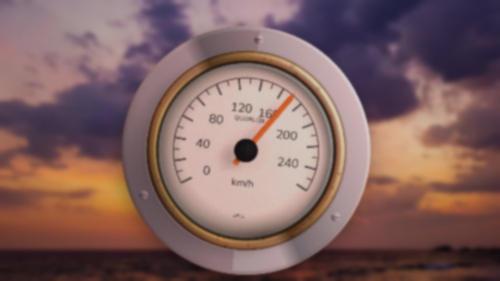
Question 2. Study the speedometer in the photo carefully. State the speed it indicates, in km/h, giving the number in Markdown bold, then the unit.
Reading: **170** km/h
